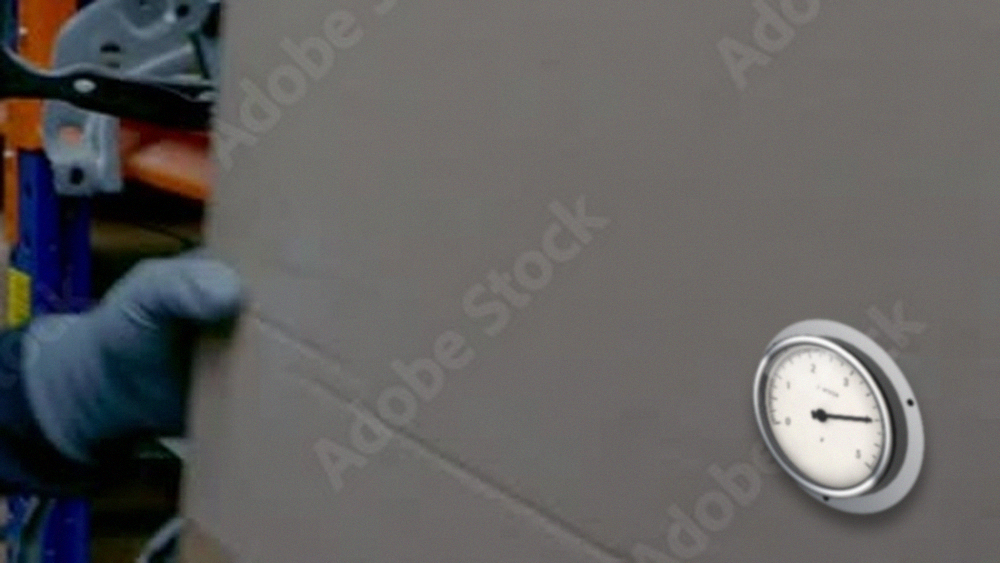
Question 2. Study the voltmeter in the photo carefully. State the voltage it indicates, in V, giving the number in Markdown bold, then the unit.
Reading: **4** V
